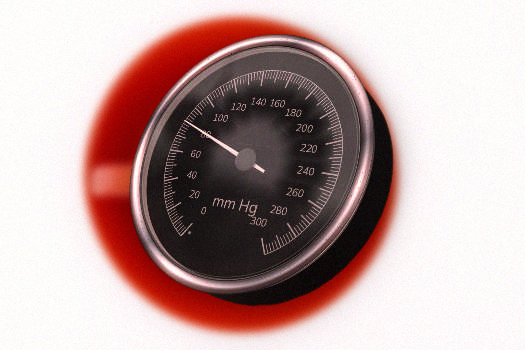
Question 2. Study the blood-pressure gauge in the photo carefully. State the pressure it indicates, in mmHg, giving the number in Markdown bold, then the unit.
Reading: **80** mmHg
